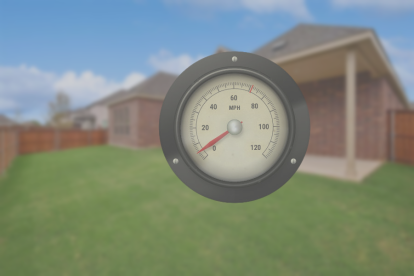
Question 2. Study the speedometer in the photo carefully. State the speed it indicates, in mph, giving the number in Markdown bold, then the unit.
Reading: **5** mph
